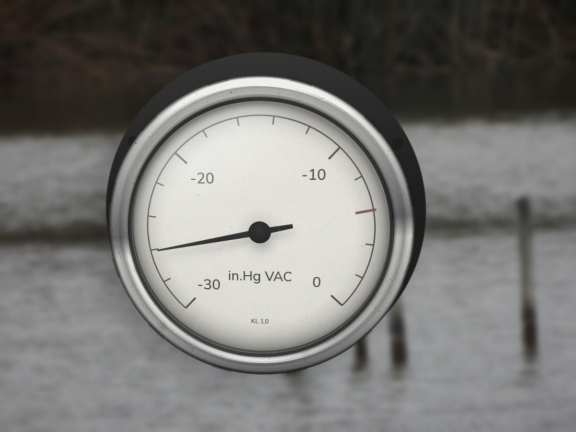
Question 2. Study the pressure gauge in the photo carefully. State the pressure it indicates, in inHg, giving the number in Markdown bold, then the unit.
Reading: **-26** inHg
